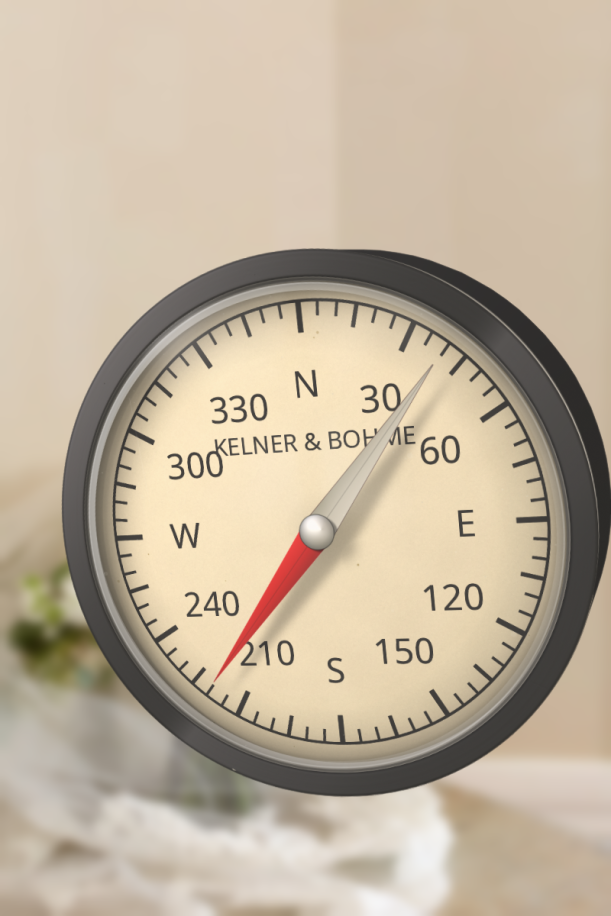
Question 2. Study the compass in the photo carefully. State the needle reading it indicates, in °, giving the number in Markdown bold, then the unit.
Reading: **220** °
